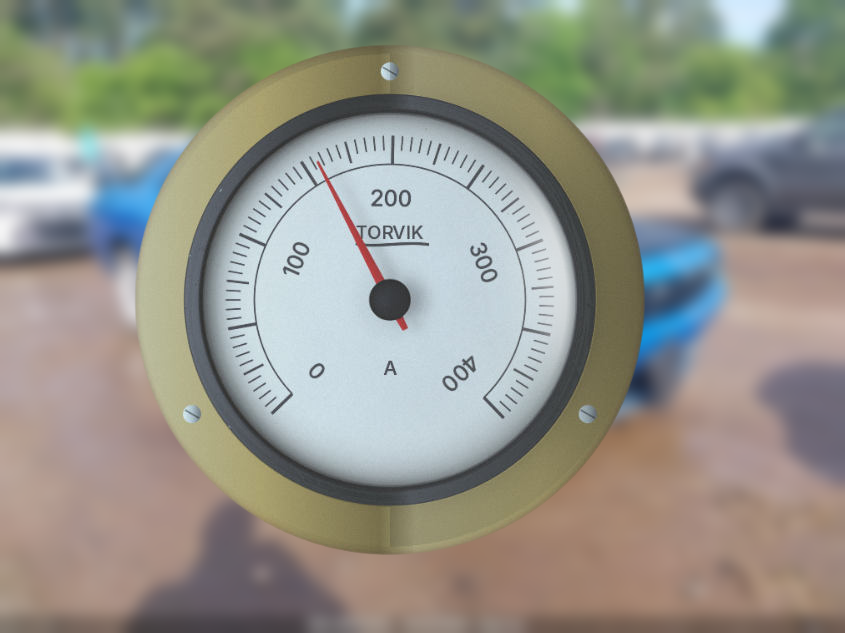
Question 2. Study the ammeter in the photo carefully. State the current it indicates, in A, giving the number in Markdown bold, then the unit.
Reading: **157.5** A
